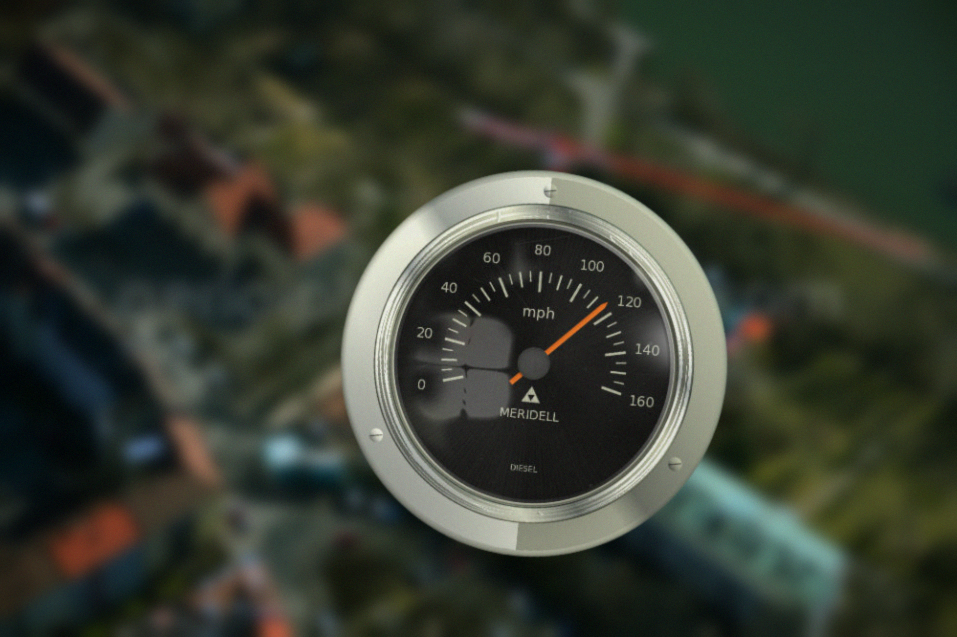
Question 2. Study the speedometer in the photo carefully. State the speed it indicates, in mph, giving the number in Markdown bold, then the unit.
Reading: **115** mph
